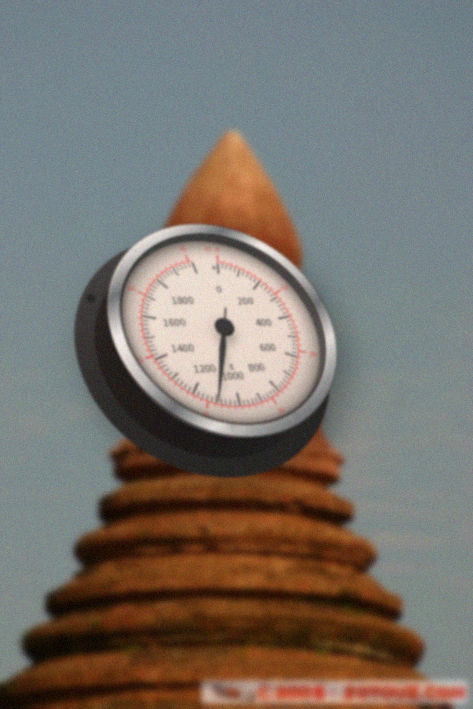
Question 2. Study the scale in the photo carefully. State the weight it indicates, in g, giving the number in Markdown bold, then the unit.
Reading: **1100** g
